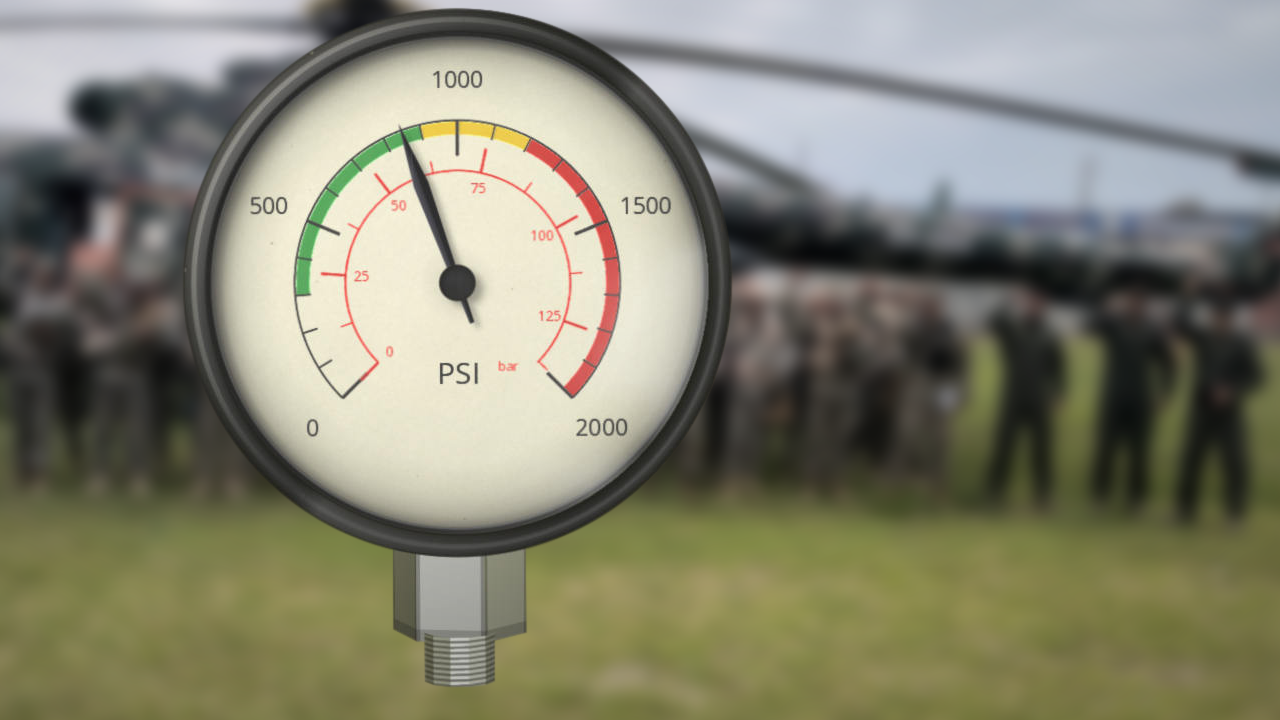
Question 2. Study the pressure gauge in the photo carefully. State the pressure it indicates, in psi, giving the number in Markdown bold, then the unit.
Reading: **850** psi
